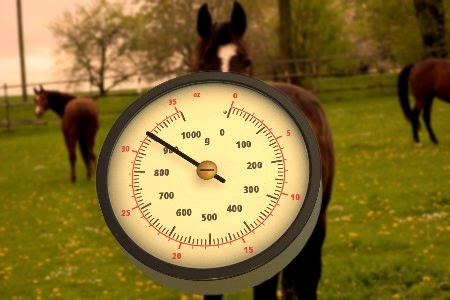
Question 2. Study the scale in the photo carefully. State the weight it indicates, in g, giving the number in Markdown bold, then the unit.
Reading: **900** g
